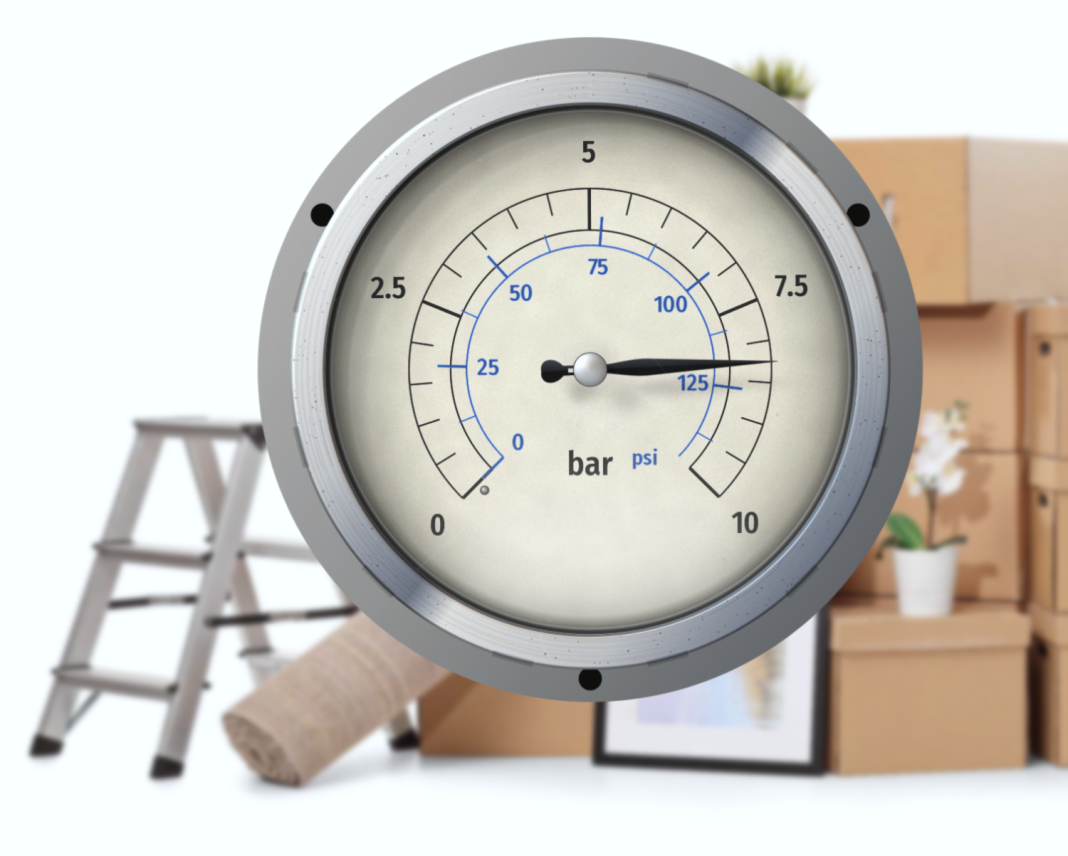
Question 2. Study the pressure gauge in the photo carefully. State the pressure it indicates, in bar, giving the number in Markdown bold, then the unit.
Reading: **8.25** bar
